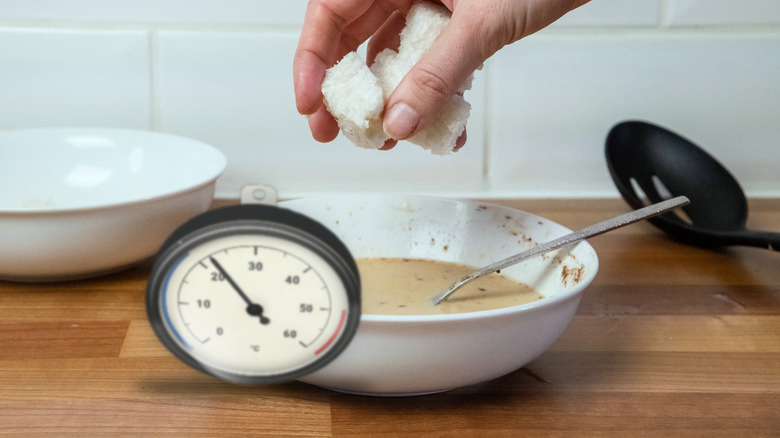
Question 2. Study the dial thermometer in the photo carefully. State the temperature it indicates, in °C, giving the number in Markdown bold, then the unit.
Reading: **22.5** °C
